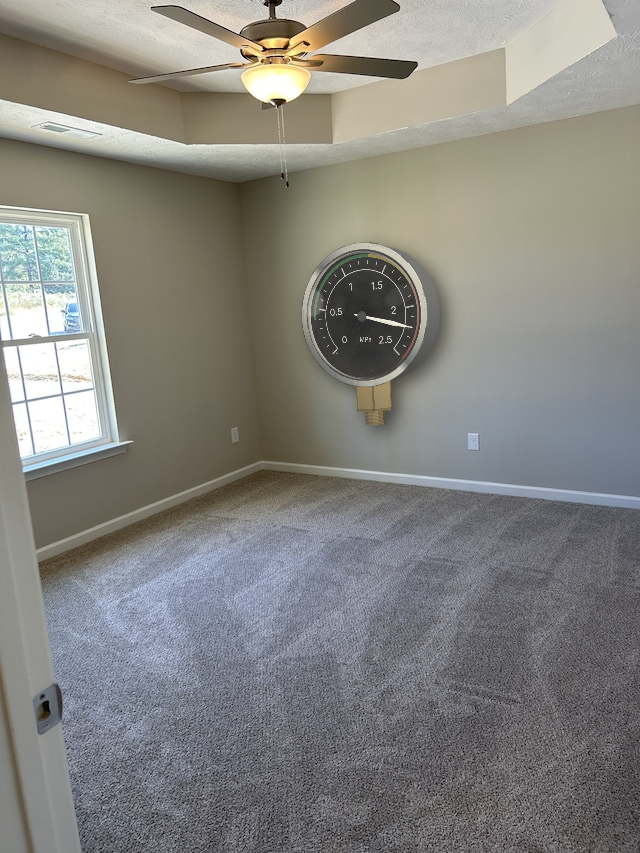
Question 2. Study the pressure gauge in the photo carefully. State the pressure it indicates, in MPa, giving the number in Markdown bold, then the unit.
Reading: **2.2** MPa
